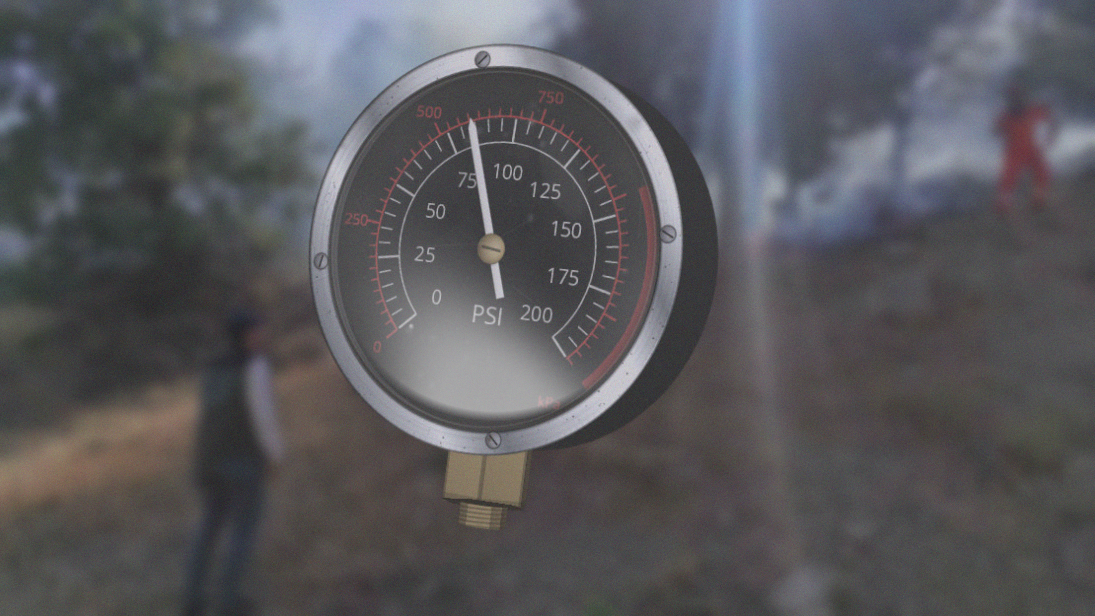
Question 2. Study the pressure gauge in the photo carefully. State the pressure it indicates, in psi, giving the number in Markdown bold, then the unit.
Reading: **85** psi
